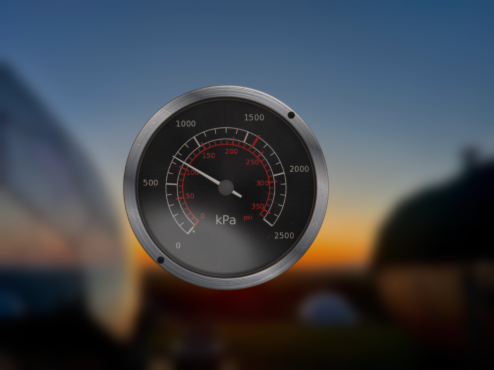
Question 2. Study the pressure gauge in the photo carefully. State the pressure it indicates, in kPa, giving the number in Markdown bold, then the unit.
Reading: **750** kPa
